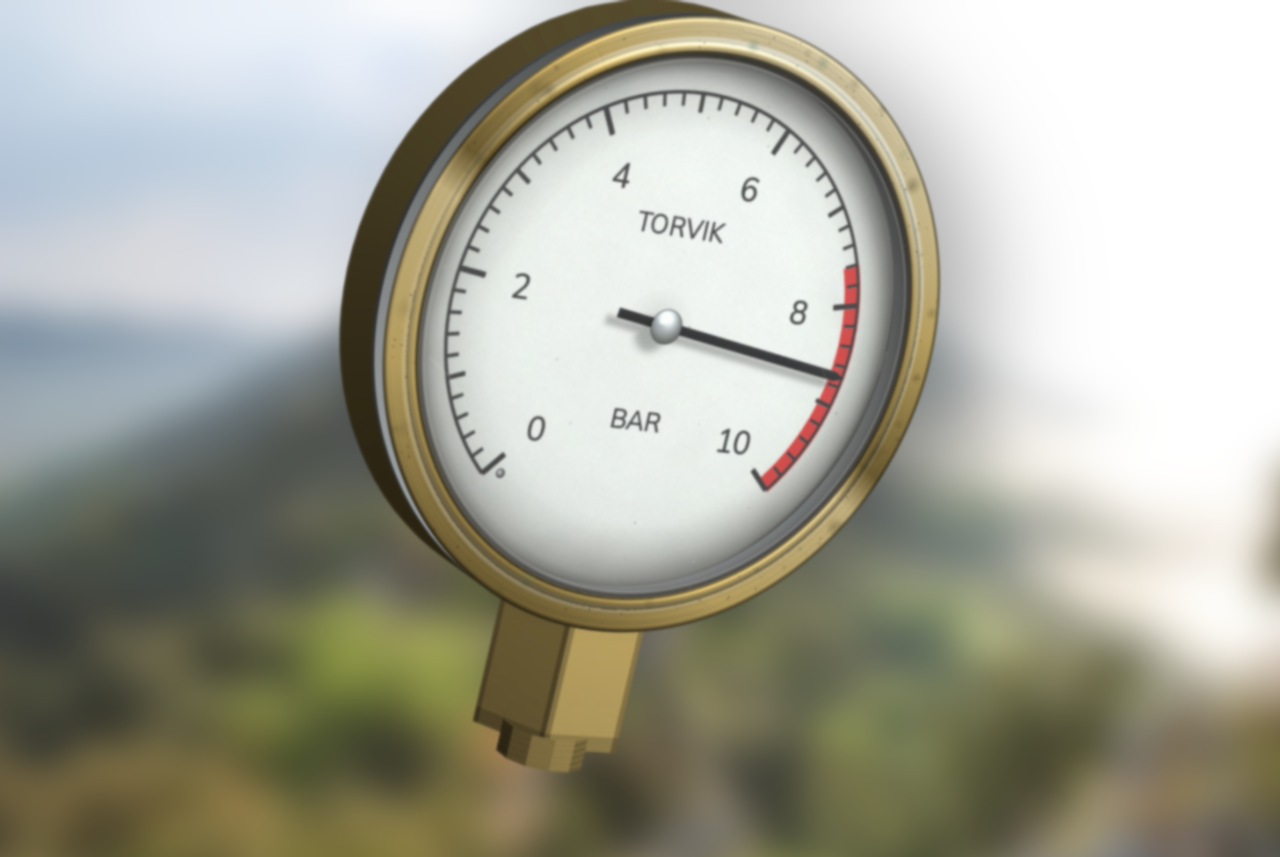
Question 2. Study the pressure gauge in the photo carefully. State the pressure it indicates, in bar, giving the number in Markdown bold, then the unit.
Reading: **8.7** bar
